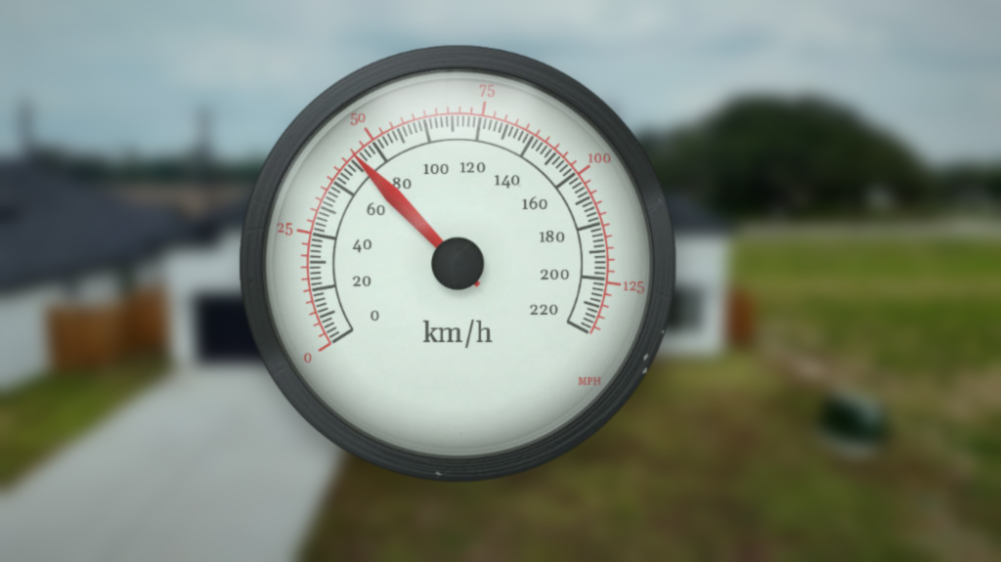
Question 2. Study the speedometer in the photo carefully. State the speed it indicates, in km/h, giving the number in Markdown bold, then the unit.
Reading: **72** km/h
